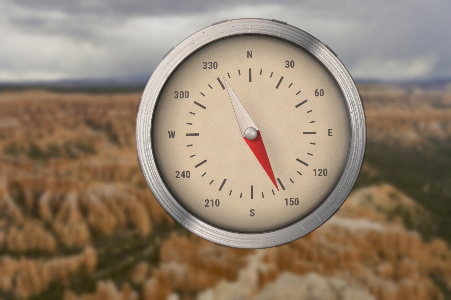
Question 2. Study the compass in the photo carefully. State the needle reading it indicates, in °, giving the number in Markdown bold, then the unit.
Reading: **155** °
